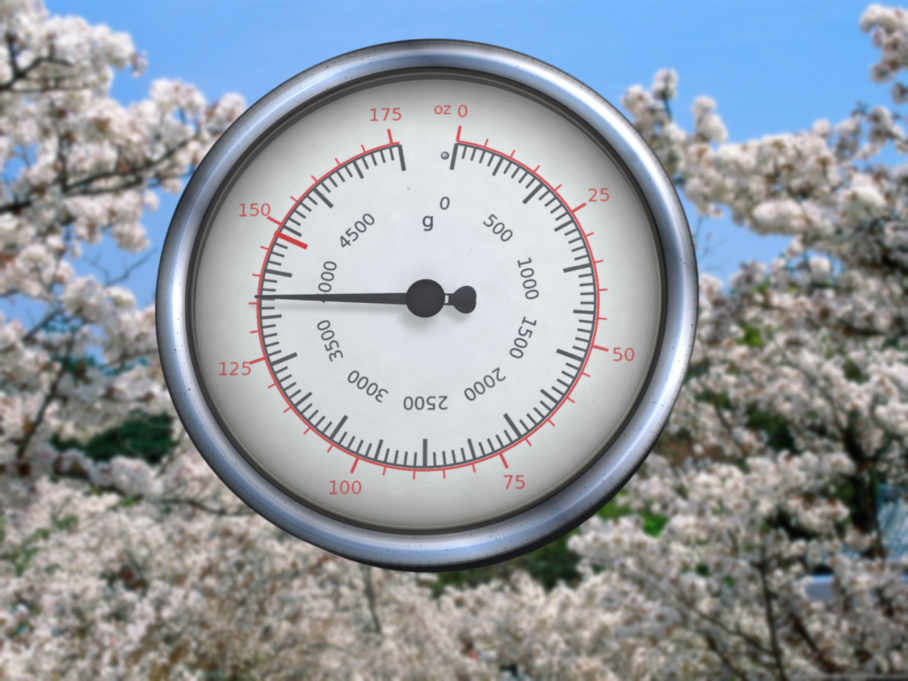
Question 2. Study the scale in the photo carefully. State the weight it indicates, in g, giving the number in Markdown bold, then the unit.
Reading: **3850** g
